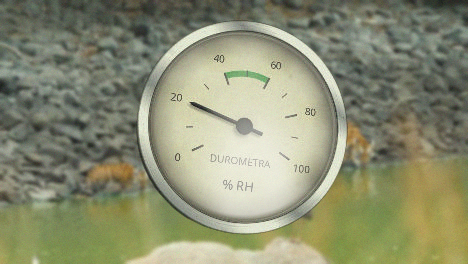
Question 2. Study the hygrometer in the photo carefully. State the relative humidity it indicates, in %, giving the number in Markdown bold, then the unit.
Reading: **20** %
